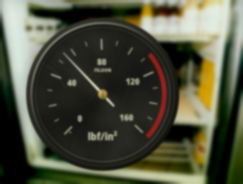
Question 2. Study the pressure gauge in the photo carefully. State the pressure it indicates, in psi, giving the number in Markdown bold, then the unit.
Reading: **55** psi
